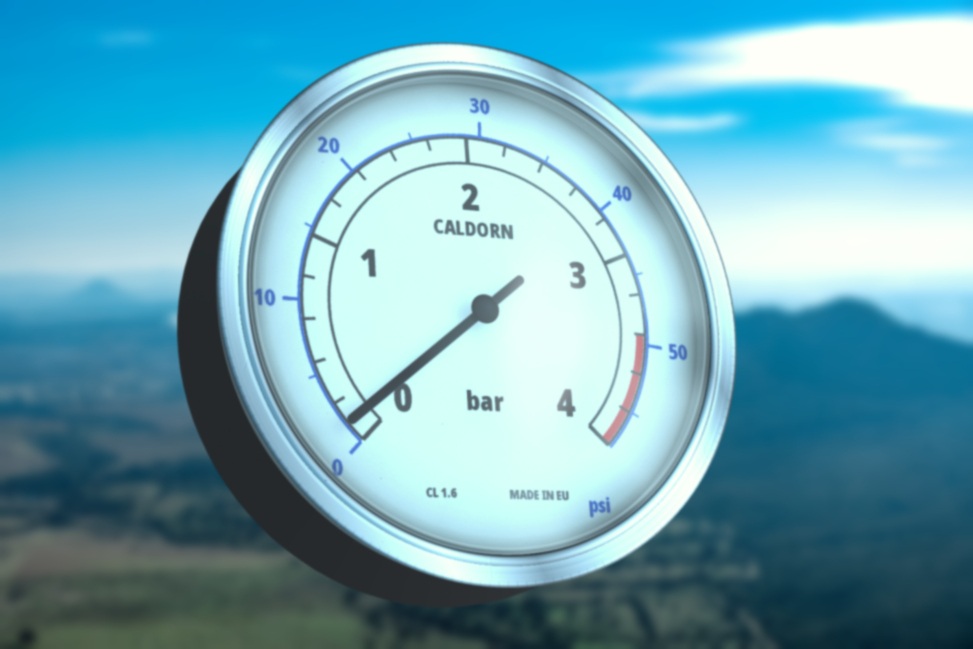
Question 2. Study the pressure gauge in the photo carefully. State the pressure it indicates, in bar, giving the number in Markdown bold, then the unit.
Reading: **0.1** bar
